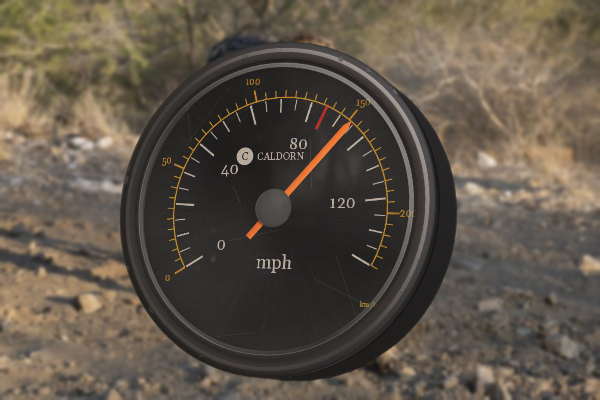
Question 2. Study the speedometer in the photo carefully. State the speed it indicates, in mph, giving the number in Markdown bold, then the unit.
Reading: **95** mph
